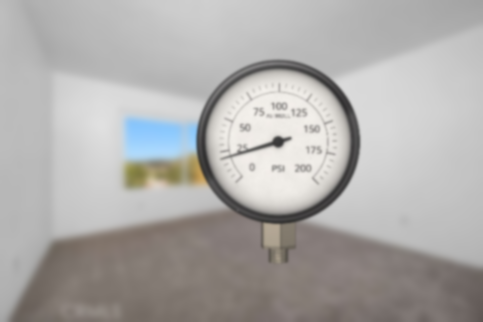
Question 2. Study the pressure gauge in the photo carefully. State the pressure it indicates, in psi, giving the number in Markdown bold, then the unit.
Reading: **20** psi
